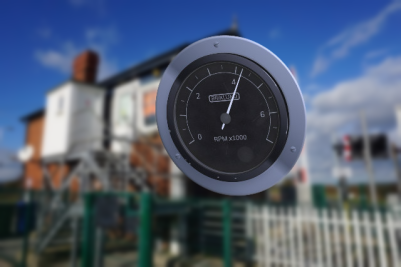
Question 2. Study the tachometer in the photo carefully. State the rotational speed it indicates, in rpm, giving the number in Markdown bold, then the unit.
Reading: **4250** rpm
